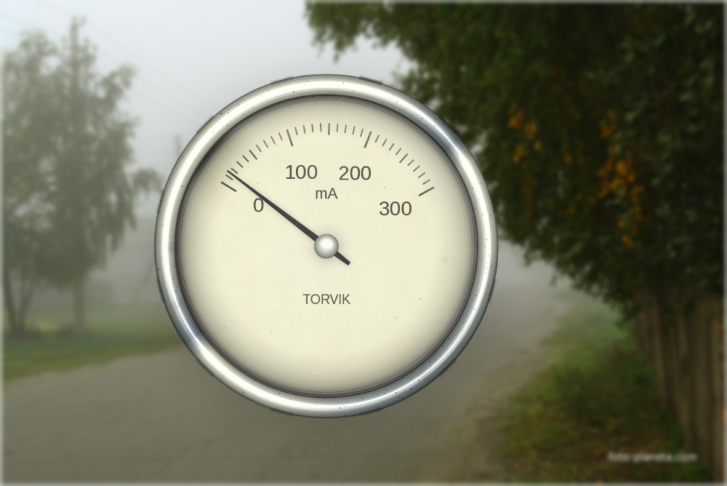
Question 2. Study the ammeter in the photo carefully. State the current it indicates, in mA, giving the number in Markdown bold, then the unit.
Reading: **15** mA
